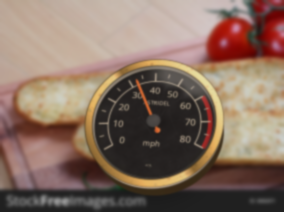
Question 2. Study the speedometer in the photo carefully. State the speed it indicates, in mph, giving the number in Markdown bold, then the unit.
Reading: **32.5** mph
